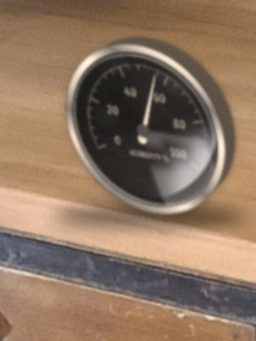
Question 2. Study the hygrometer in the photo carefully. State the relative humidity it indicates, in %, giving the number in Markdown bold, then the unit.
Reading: **56** %
